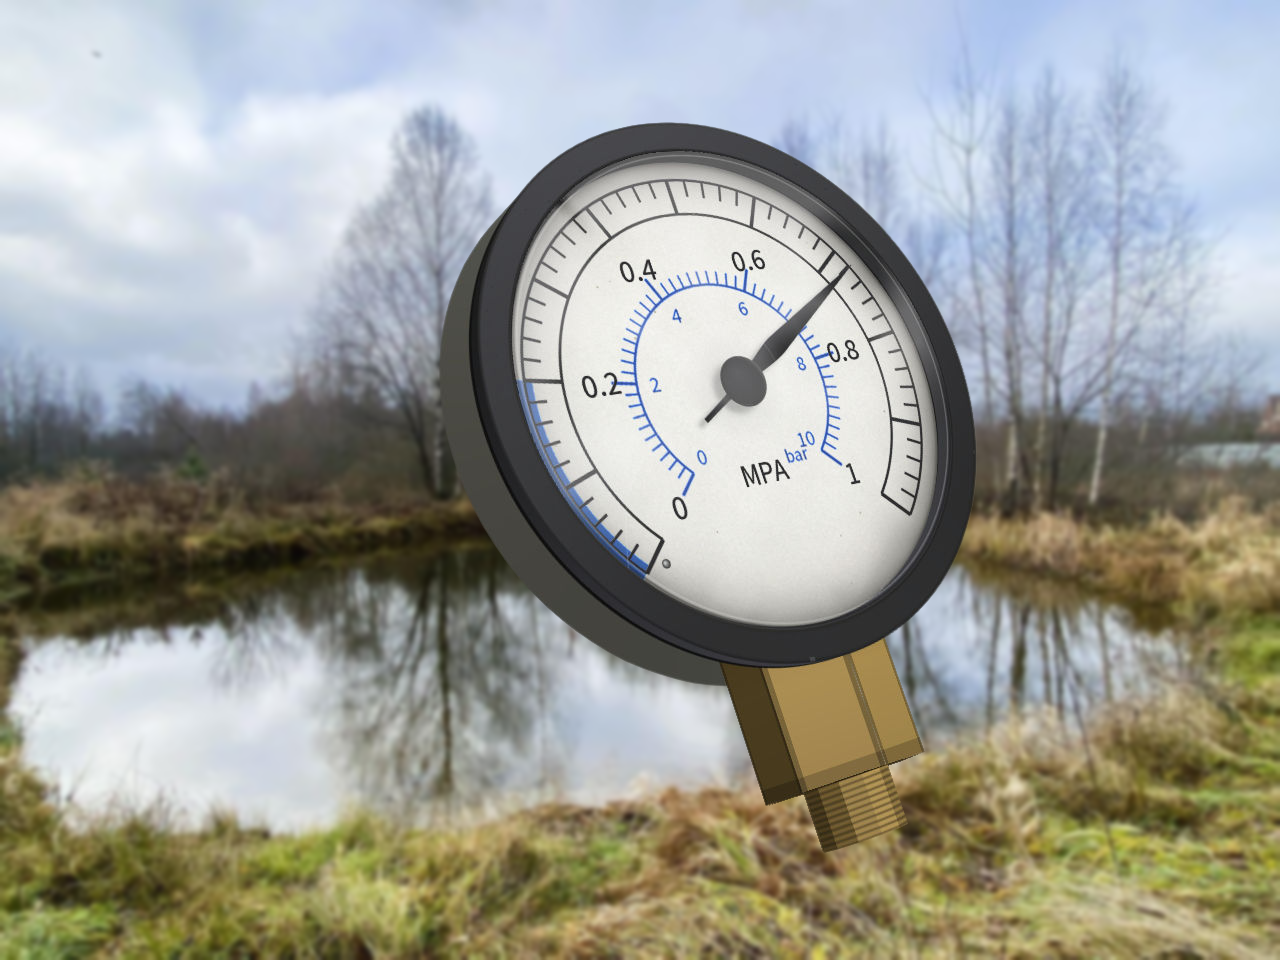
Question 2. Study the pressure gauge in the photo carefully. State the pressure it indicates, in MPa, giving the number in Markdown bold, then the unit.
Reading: **0.72** MPa
